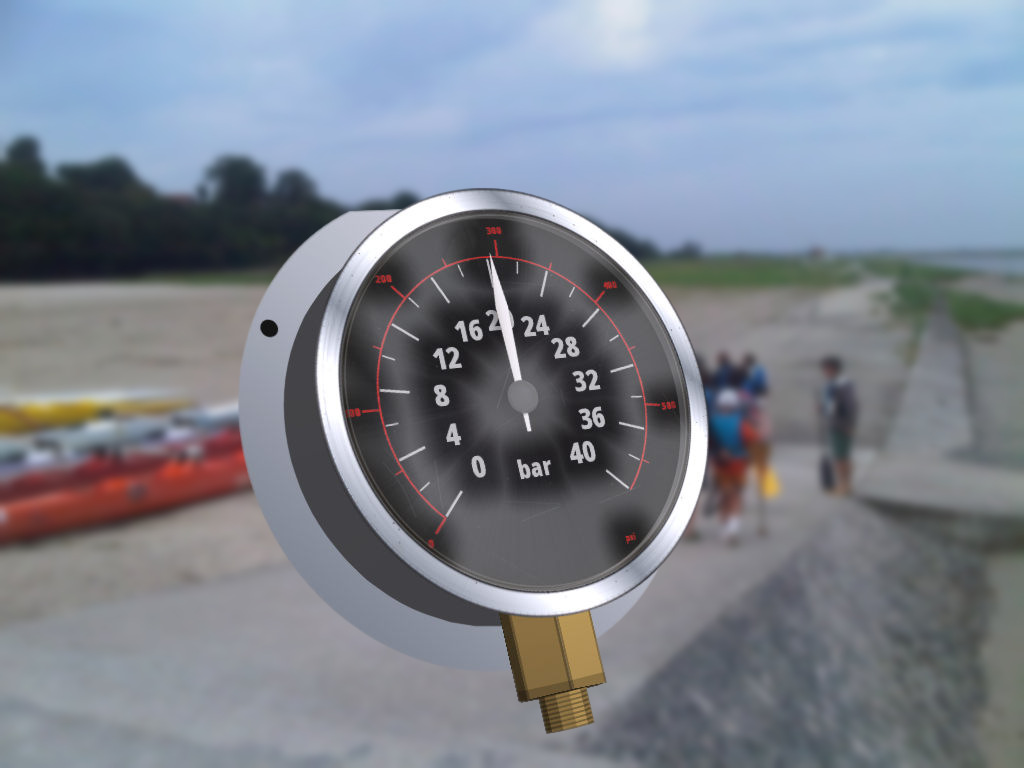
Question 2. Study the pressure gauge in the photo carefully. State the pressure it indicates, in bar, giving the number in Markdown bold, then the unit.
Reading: **20** bar
